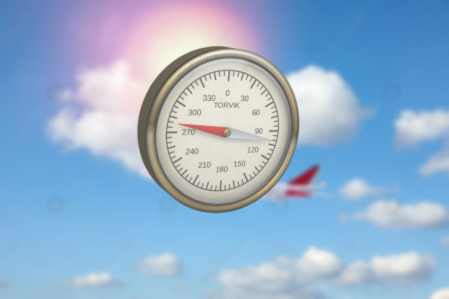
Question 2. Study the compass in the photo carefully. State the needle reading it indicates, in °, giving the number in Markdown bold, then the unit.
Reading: **280** °
